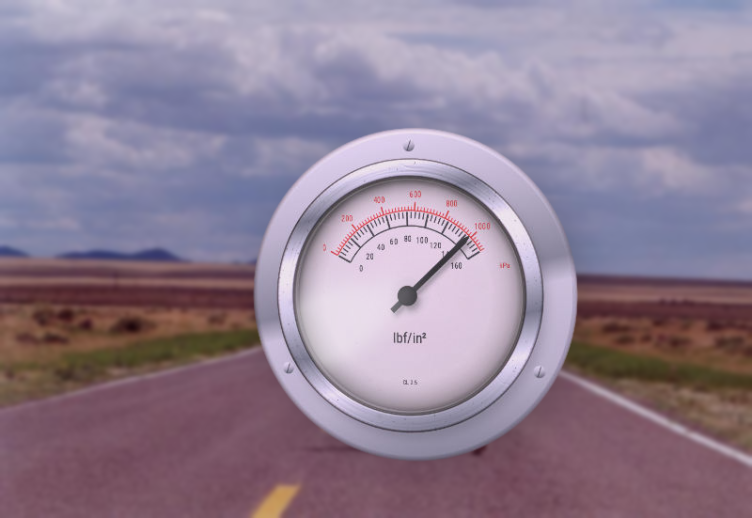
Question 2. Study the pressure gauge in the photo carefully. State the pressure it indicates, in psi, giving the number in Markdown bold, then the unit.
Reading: **144** psi
